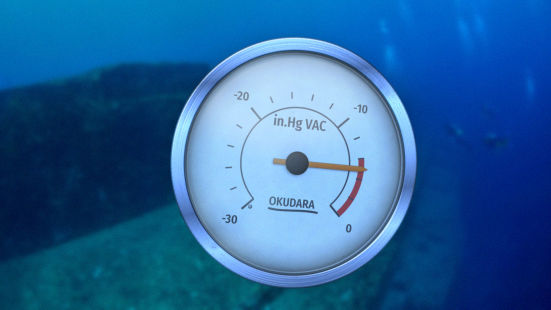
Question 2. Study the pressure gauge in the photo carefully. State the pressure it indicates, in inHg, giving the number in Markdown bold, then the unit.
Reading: **-5** inHg
